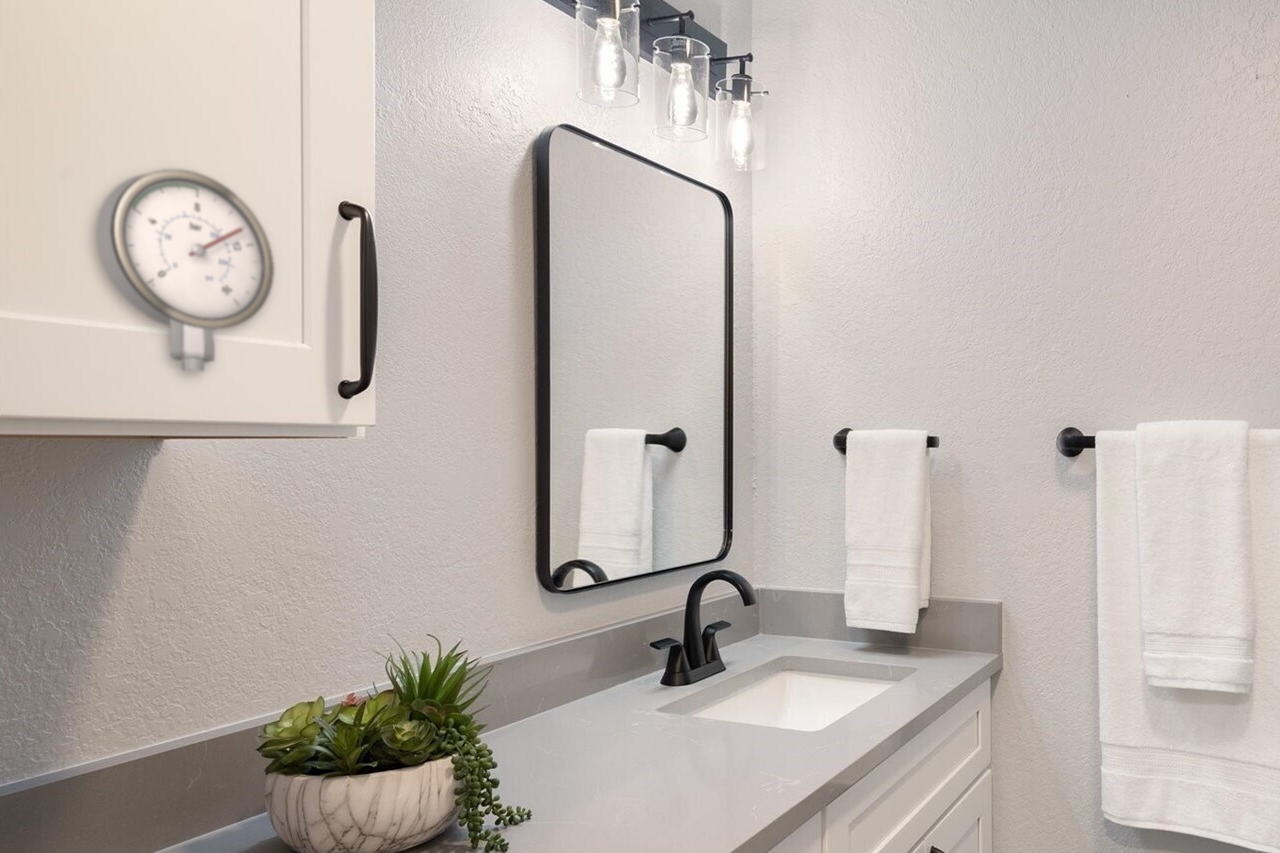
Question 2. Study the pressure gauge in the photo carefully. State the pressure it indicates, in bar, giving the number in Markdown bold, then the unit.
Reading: **11** bar
